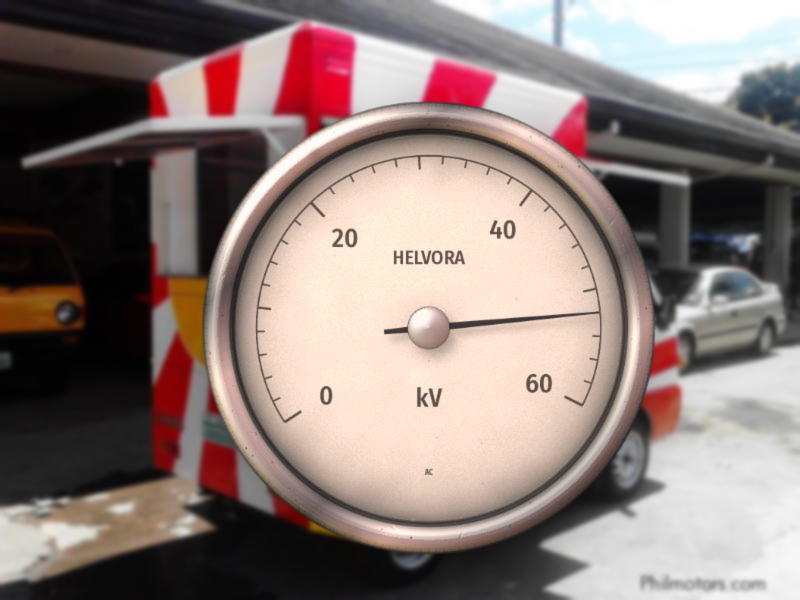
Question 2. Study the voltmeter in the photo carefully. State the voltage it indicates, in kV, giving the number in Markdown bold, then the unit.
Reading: **52** kV
